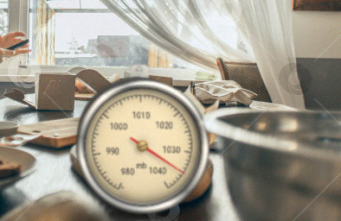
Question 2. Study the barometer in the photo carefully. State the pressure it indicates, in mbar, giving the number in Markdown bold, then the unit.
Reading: **1035** mbar
